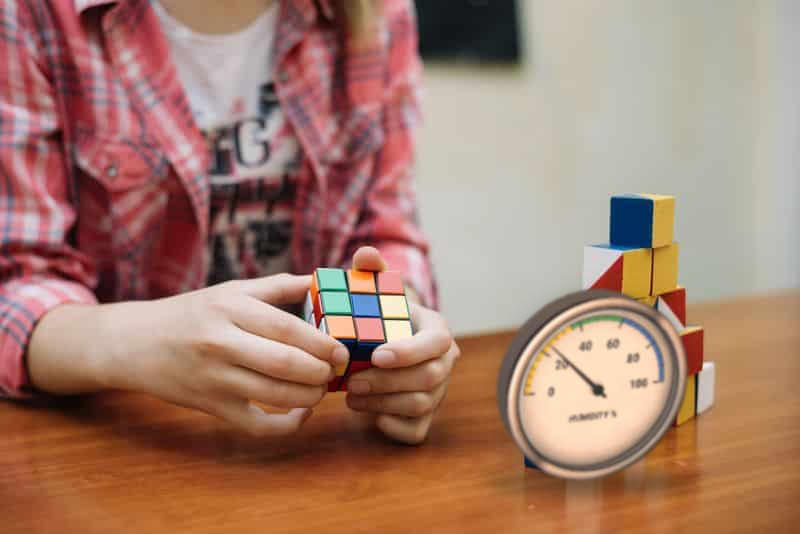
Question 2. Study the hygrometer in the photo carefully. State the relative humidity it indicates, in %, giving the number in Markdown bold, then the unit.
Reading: **24** %
